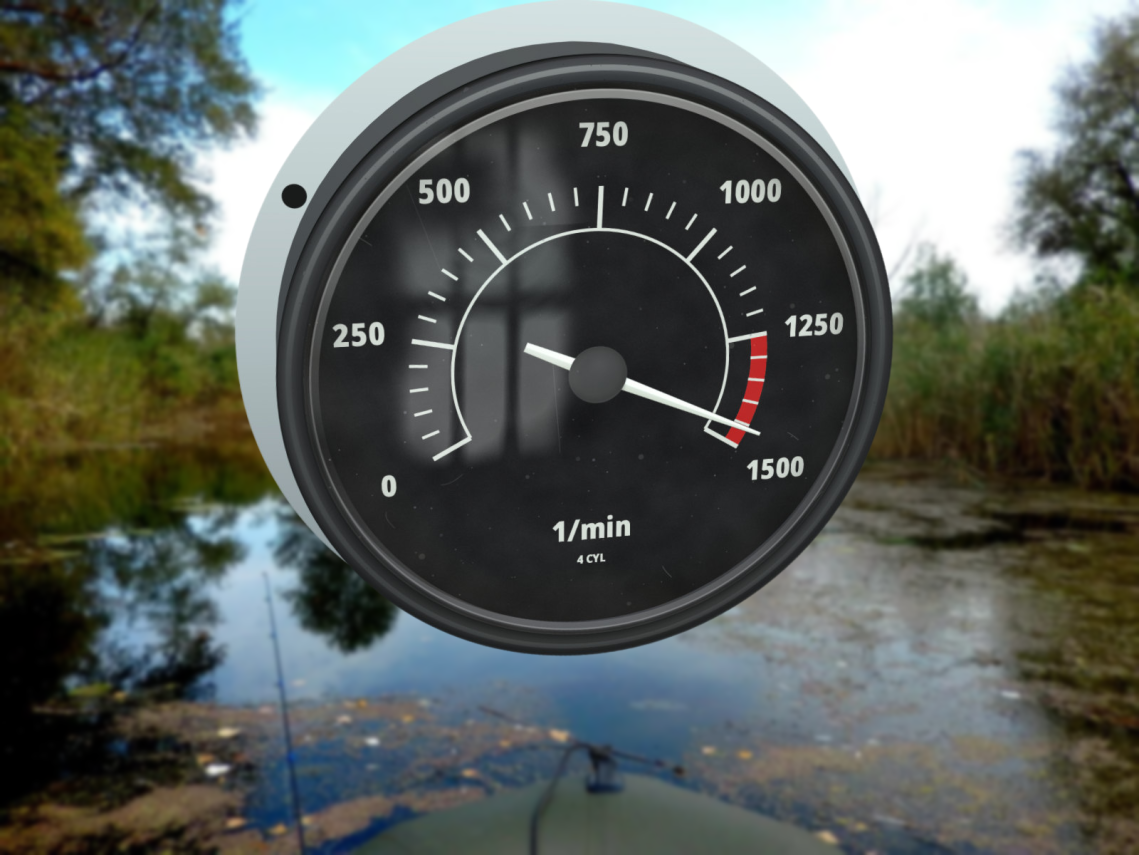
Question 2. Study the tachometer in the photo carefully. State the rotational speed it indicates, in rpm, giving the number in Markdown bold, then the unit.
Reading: **1450** rpm
